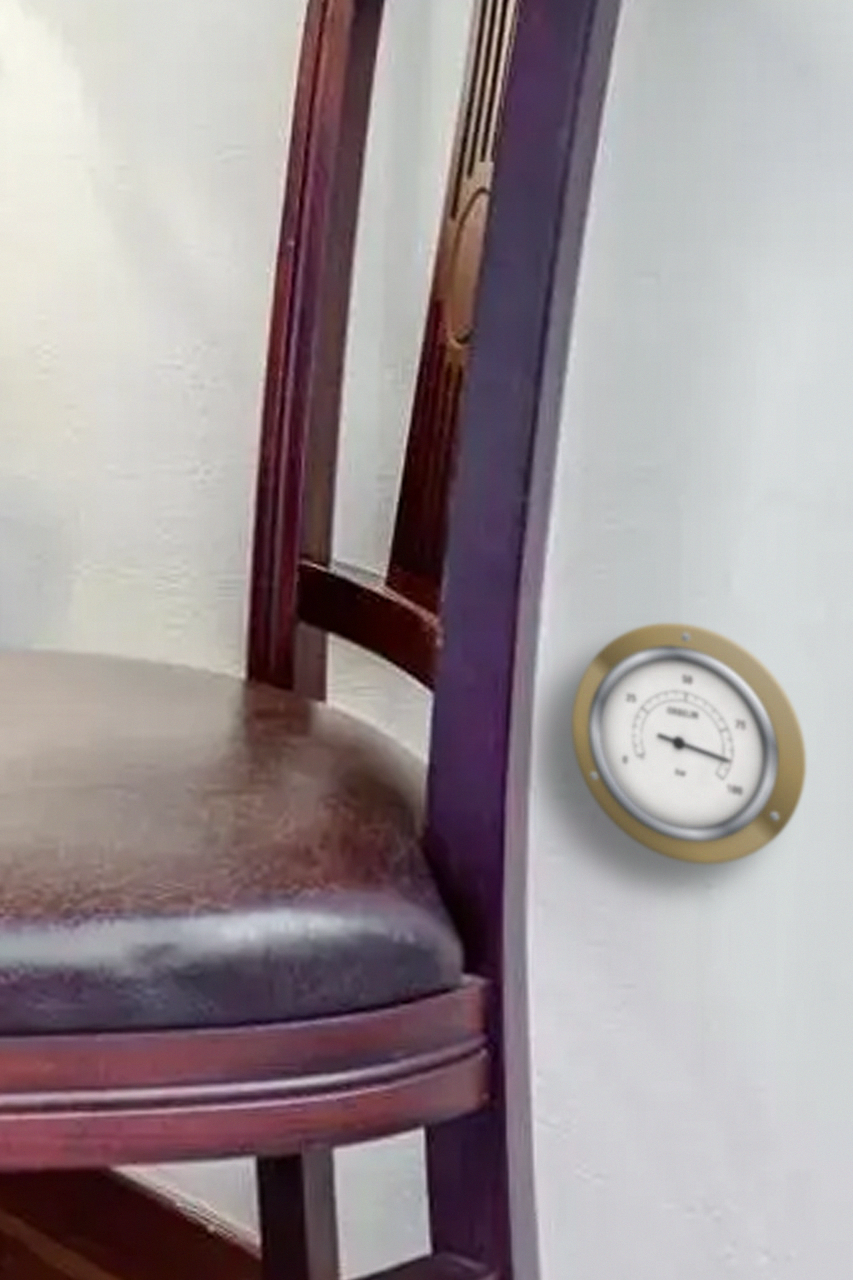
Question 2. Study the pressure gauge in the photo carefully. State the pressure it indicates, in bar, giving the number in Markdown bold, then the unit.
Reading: **90** bar
